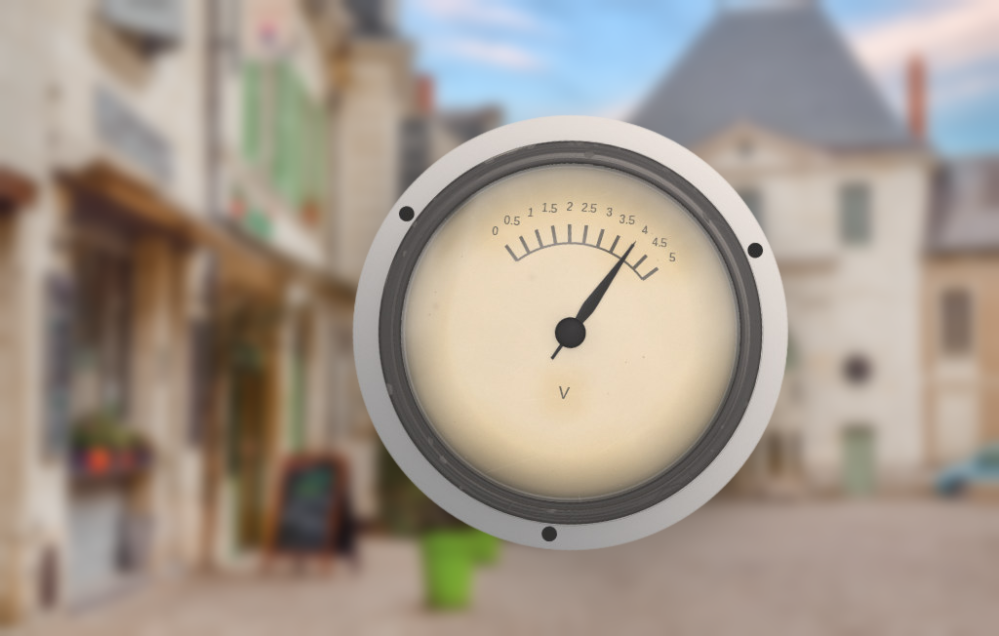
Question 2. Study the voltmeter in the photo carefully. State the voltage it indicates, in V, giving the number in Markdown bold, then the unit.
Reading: **4** V
